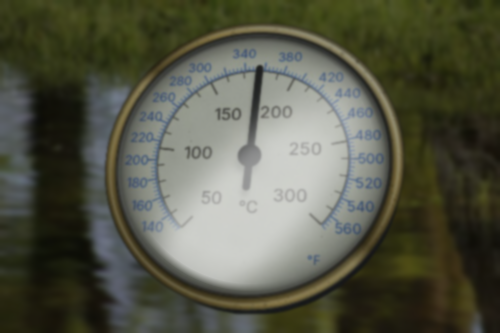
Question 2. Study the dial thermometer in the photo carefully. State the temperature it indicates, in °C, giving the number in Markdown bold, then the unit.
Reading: **180** °C
